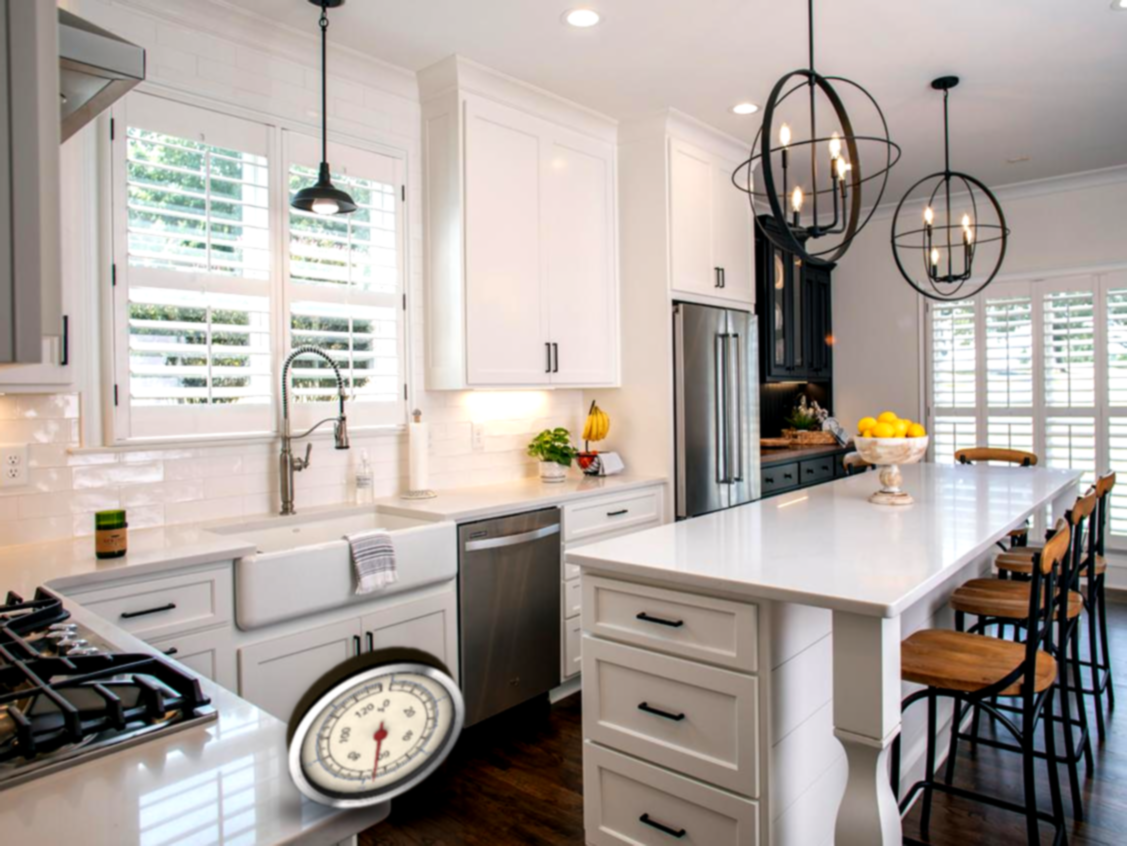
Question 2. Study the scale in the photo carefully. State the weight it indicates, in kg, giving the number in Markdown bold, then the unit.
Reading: **65** kg
